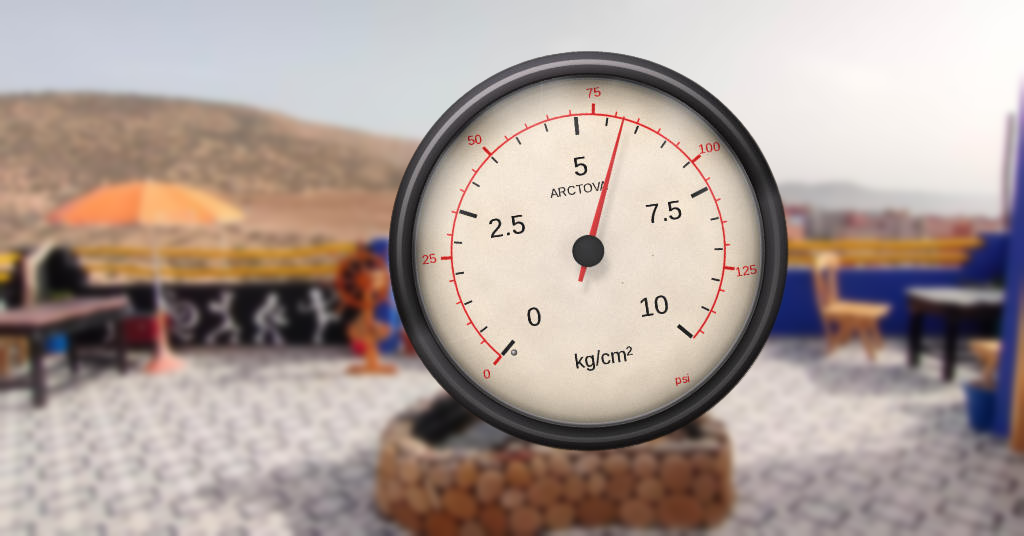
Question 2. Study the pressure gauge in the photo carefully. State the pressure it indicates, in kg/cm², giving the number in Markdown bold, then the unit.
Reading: **5.75** kg/cm²
